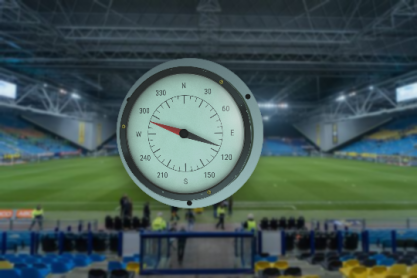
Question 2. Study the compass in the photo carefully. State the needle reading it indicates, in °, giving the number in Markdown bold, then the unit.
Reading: **290** °
